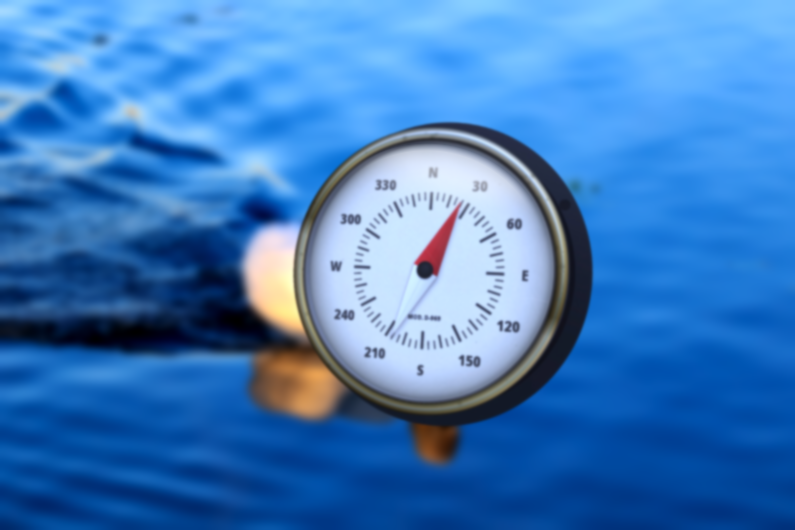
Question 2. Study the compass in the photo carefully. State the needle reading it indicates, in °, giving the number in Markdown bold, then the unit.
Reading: **25** °
